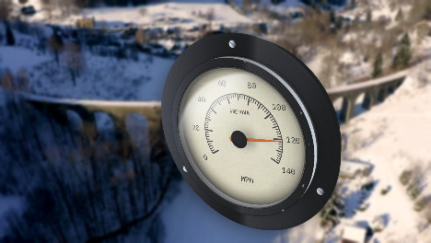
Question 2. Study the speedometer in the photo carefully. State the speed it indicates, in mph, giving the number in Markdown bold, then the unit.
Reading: **120** mph
